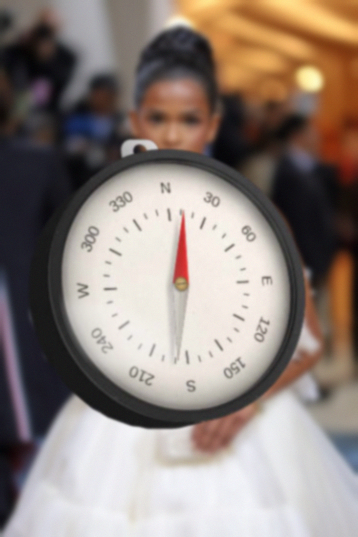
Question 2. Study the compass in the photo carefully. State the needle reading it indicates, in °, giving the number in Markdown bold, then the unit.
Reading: **10** °
